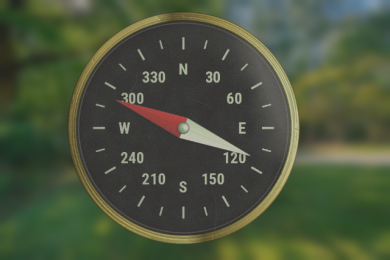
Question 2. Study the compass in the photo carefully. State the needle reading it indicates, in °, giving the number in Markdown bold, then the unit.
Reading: **292.5** °
